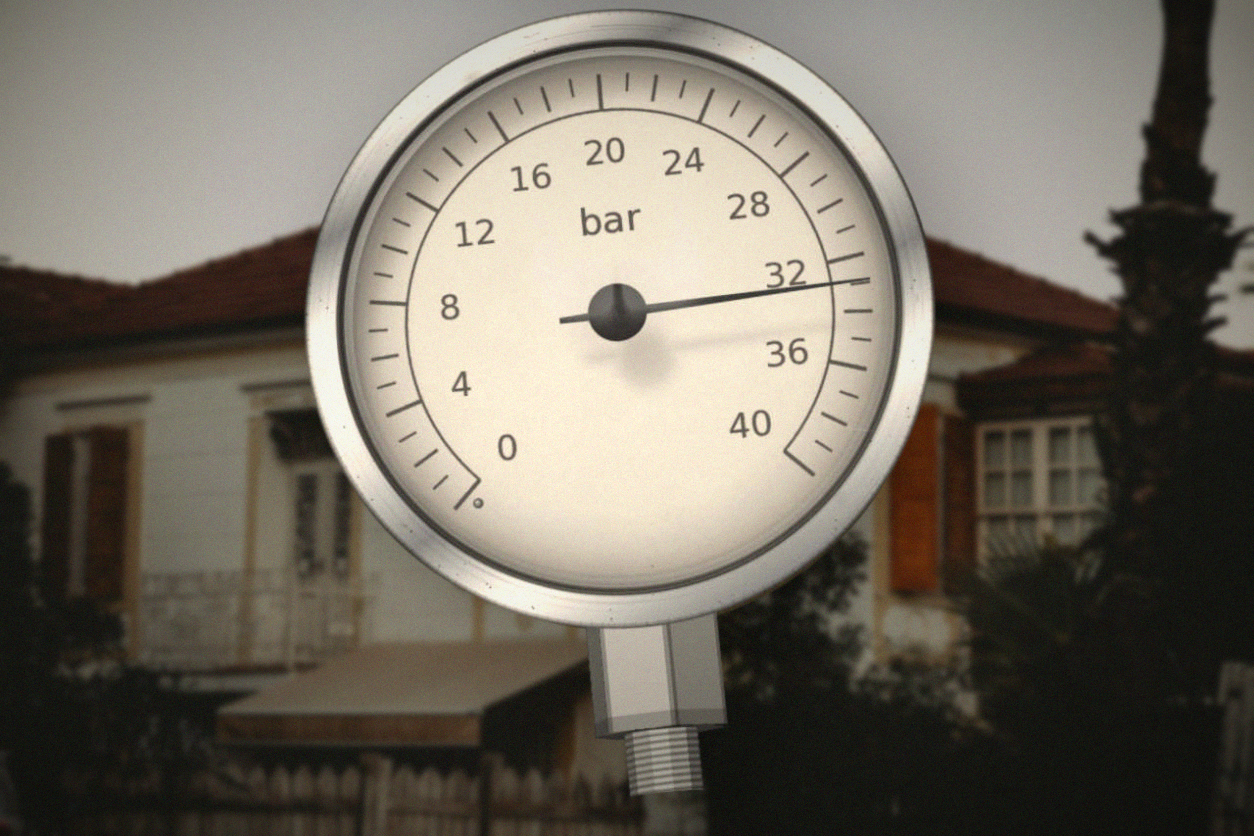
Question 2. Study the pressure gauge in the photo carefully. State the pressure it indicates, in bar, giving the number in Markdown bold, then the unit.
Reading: **33** bar
